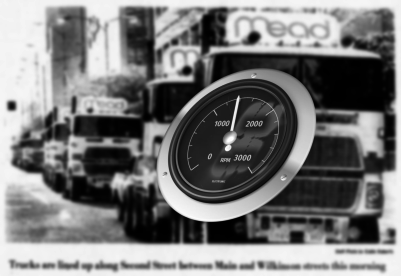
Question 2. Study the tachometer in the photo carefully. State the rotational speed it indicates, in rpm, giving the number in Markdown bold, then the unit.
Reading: **1400** rpm
